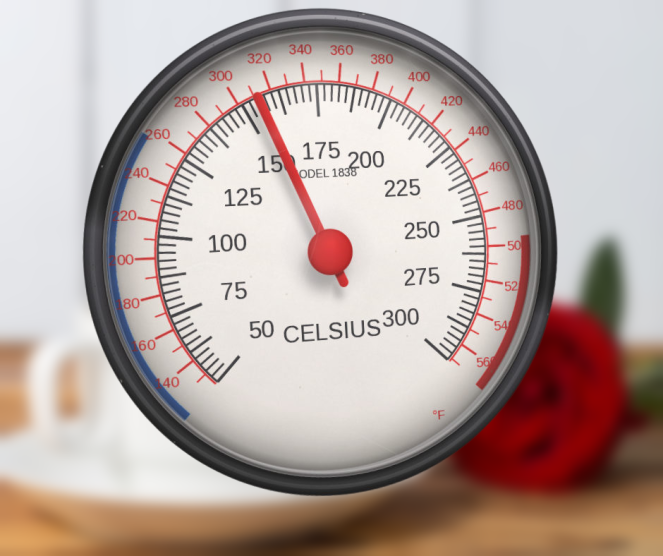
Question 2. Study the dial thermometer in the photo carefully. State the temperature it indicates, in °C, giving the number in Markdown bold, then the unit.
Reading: **155** °C
